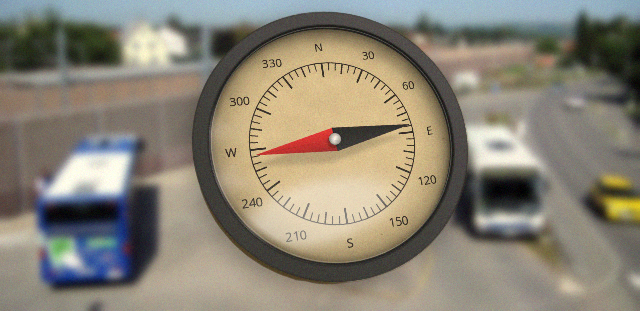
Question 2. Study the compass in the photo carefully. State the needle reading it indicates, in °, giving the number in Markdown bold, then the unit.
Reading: **265** °
